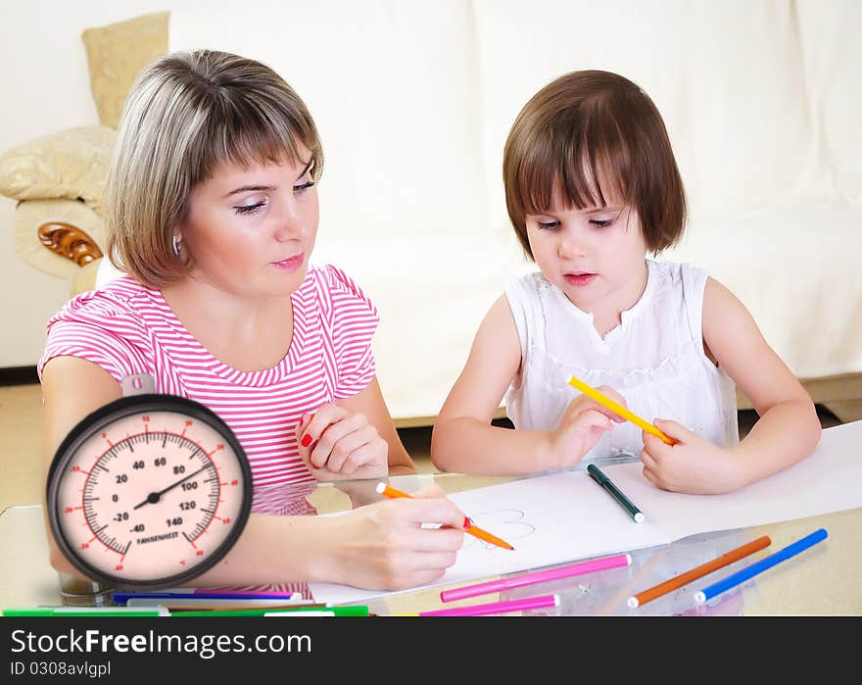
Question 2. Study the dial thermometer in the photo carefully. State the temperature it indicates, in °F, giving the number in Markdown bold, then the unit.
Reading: **90** °F
